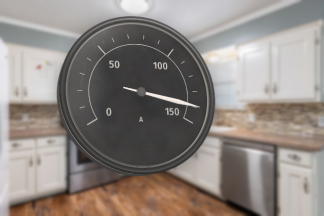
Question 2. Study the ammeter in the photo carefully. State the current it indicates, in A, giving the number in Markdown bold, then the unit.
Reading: **140** A
